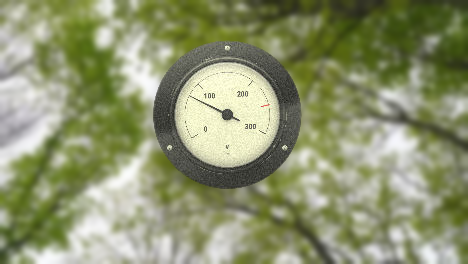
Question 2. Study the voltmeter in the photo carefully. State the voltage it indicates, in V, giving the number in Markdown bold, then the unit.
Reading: **75** V
